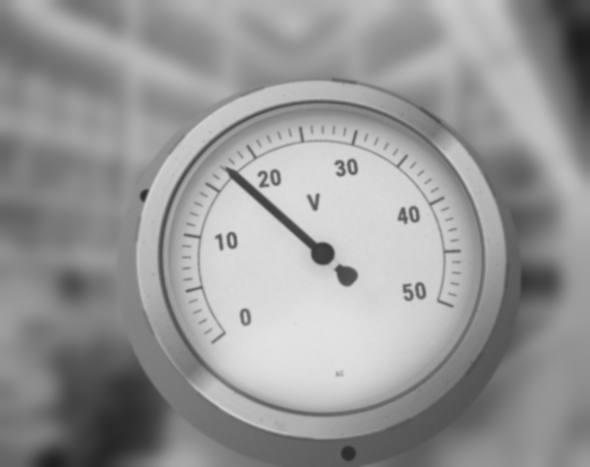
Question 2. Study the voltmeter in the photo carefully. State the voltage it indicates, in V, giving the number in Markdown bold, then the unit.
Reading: **17** V
